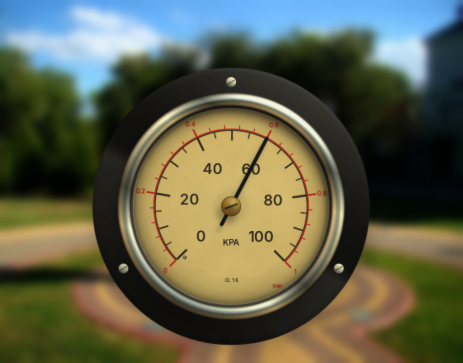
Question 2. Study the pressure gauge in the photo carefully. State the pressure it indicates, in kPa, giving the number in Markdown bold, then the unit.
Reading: **60** kPa
